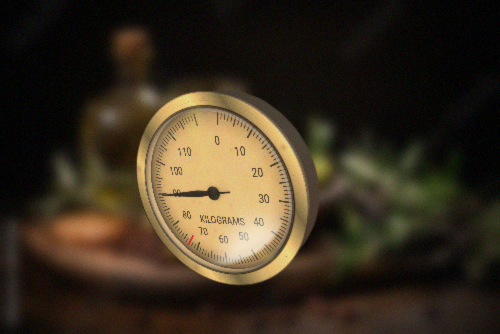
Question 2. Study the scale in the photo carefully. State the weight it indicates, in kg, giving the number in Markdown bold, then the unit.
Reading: **90** kg
